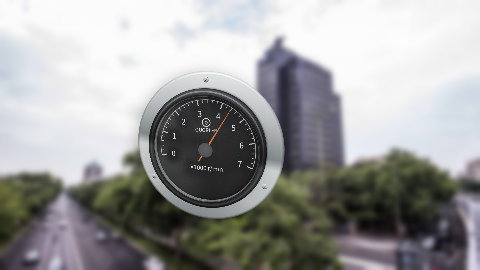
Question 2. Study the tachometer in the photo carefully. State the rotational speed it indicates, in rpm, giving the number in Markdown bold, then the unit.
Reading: **4400** rpm
